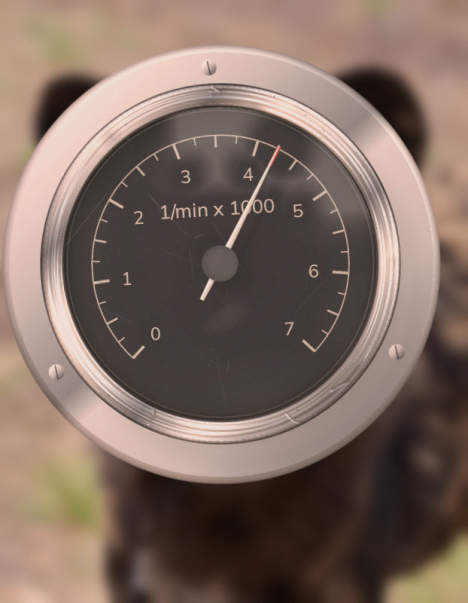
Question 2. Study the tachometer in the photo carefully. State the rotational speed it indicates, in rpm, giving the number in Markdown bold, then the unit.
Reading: **4250** rpm
